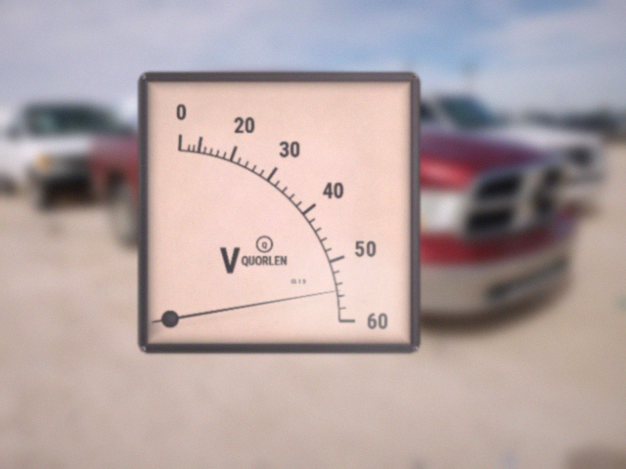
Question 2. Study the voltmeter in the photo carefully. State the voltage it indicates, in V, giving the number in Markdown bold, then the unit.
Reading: **55** V
